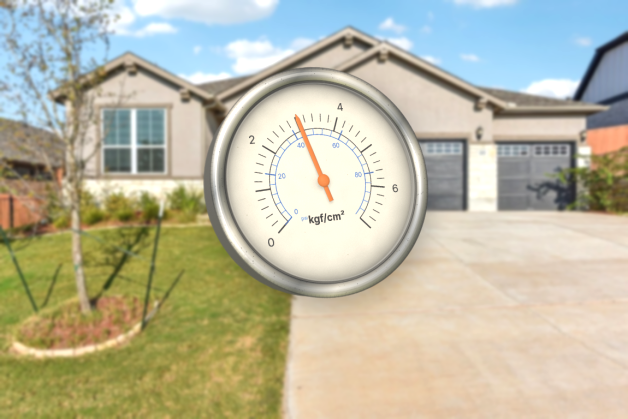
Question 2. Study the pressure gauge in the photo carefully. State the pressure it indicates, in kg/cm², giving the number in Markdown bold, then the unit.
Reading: **3** kg/cm²
